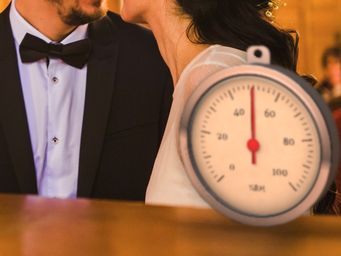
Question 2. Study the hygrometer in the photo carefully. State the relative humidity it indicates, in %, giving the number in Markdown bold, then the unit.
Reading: **50** %
